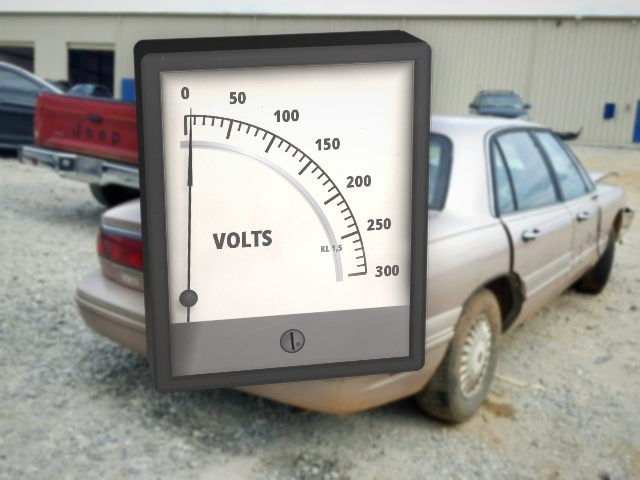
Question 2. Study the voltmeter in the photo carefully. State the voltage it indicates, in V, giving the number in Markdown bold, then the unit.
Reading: **5** V
